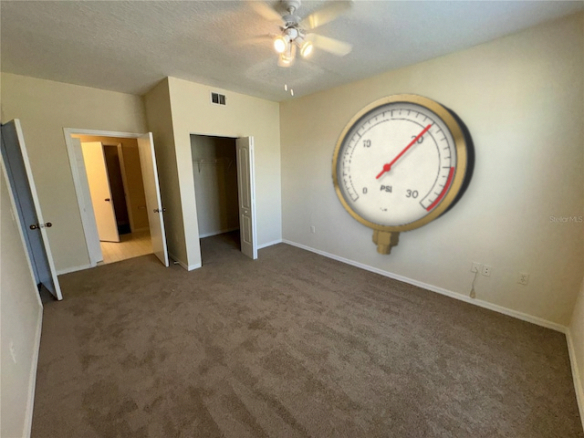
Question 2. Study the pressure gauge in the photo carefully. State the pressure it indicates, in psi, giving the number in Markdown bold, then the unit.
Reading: **20** psi
